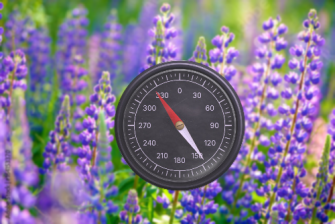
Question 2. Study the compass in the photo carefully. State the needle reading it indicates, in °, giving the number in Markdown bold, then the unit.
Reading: **325** °
